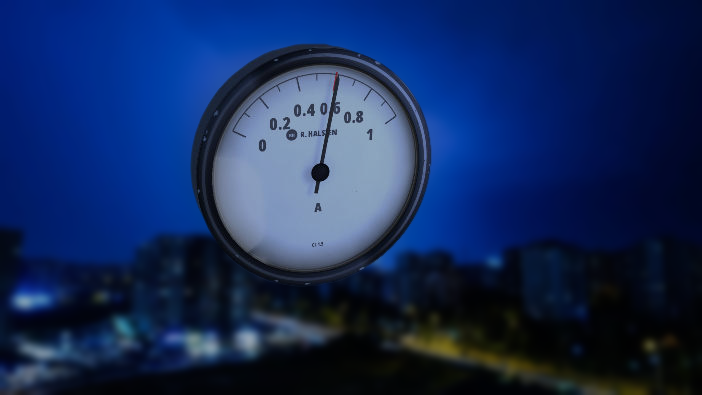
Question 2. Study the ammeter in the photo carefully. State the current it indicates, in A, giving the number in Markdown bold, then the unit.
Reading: **0.6** A
